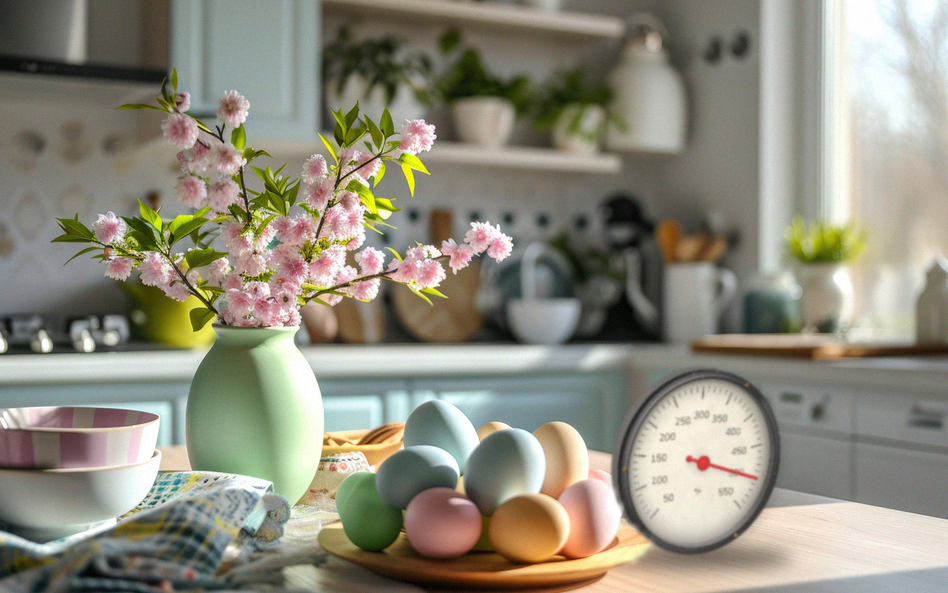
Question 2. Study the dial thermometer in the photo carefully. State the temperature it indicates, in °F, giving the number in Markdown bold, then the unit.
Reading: **500** °F
